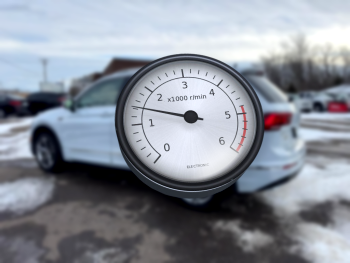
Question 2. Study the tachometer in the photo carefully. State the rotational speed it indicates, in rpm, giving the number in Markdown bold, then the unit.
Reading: **1400** rpm
